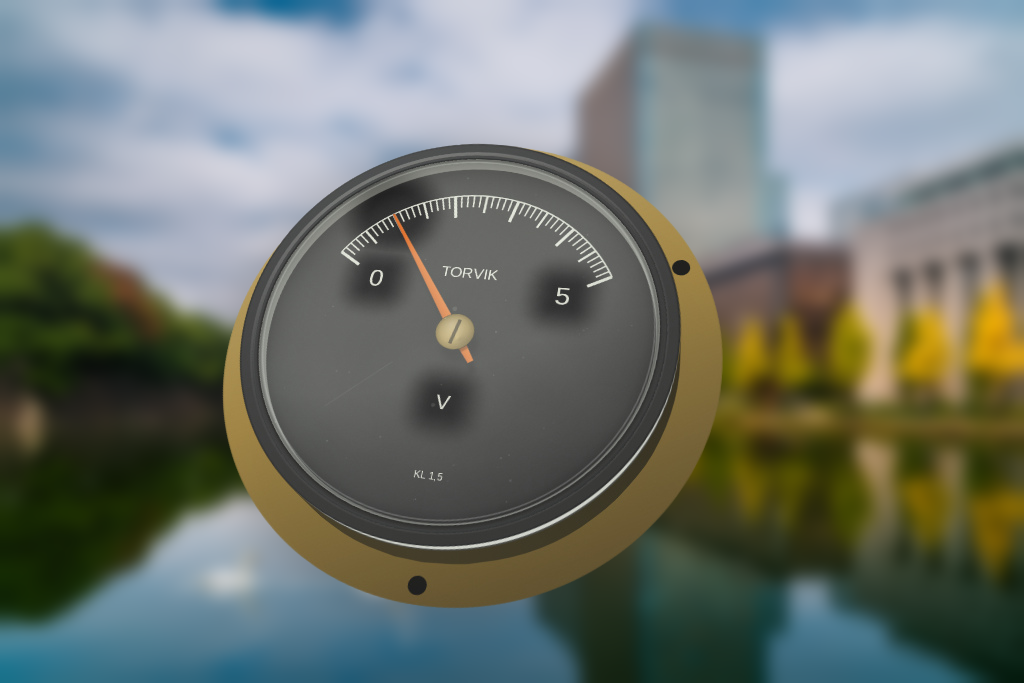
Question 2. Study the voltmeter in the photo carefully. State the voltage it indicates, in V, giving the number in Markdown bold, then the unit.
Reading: **1** V
